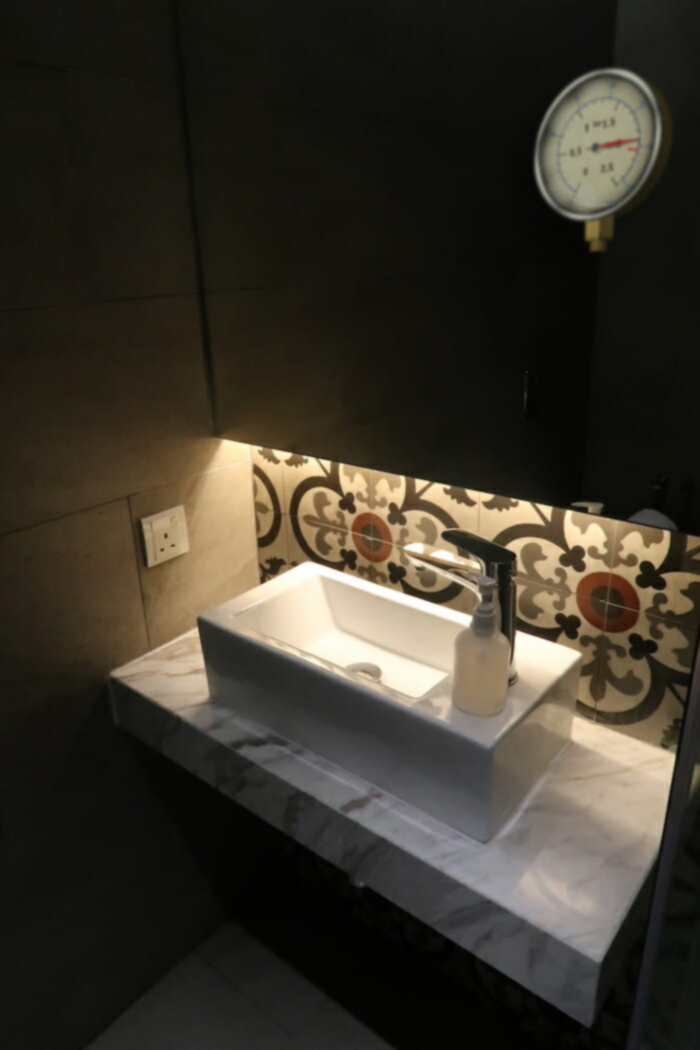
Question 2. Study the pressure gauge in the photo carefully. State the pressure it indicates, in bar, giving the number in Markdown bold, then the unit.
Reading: **2** bar
